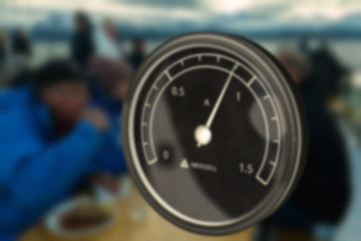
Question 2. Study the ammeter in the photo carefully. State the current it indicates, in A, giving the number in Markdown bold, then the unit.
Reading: **0.9** A
